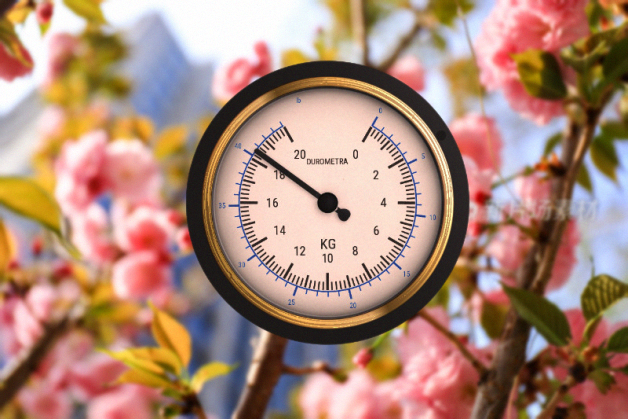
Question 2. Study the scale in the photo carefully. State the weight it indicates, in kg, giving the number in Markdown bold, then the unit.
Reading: **18.4** kg
